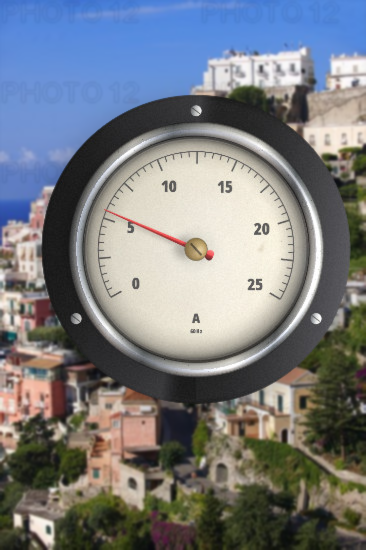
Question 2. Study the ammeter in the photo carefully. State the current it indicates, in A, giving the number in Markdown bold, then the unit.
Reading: **5.5** A
